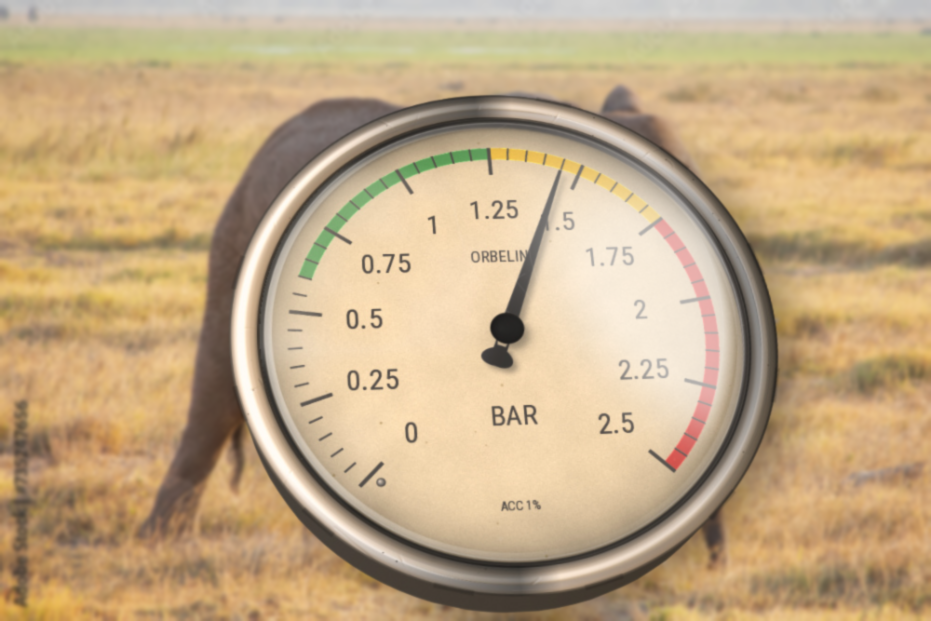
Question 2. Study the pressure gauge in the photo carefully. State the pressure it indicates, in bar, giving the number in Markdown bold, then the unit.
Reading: **1.45** bar
